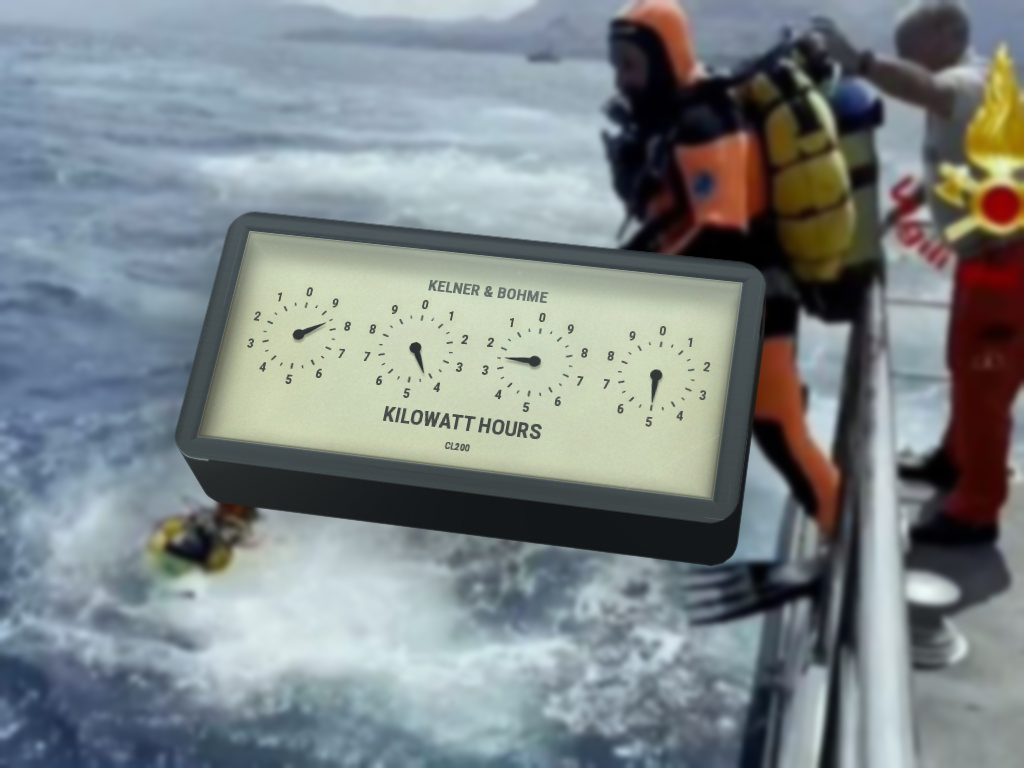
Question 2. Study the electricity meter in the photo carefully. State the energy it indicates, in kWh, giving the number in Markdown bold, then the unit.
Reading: **8425** kWh
